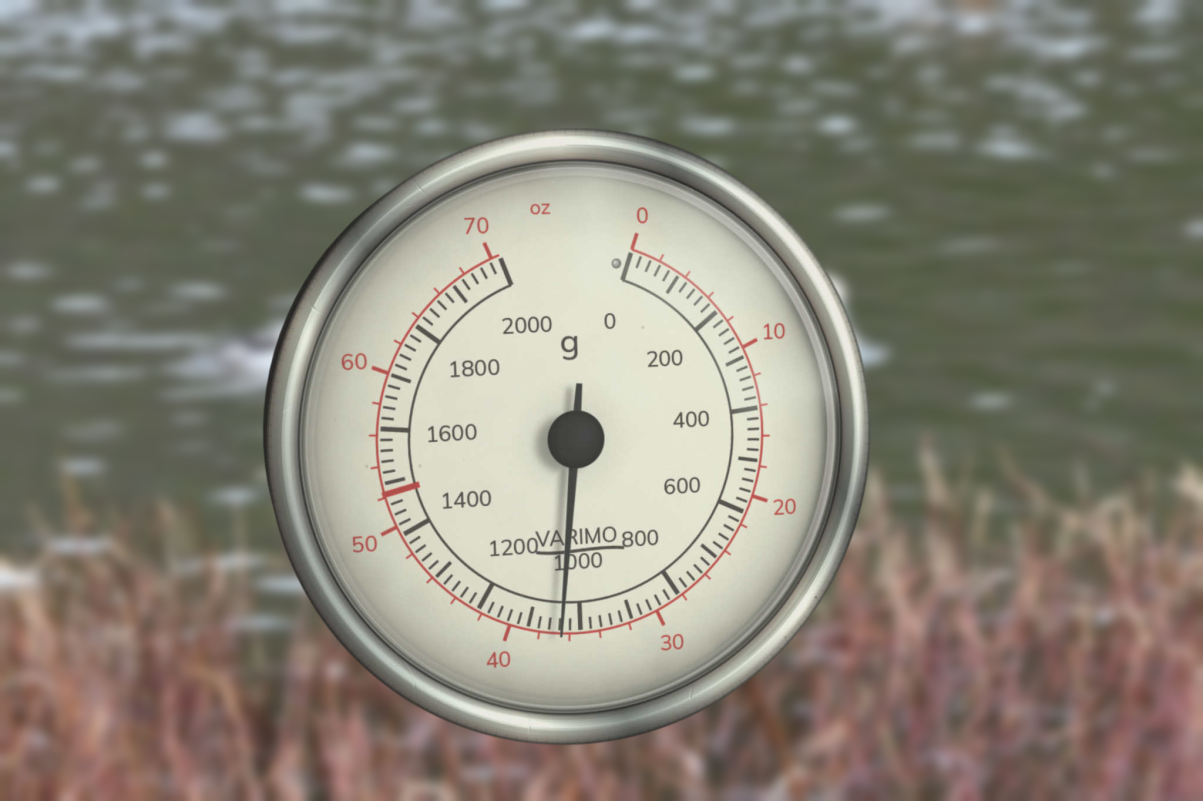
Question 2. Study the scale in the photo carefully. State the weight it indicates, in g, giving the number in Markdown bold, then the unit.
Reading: **1040** g
